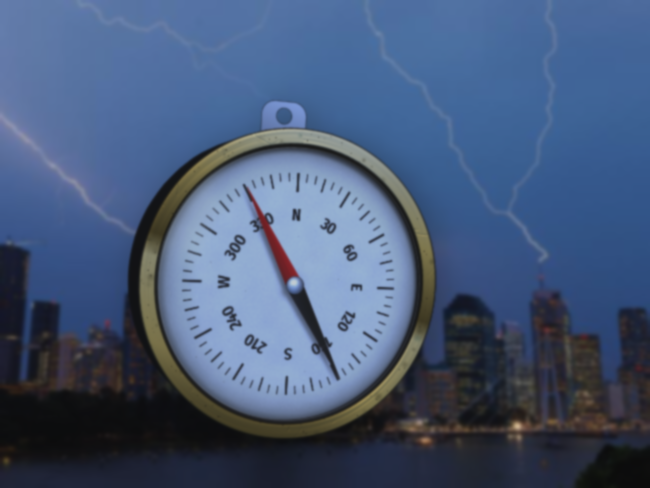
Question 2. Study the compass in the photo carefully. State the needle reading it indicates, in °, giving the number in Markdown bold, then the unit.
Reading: **330** °
